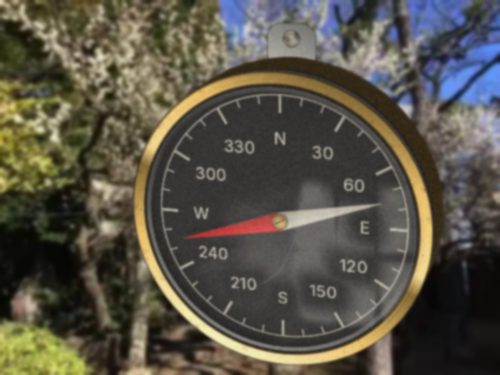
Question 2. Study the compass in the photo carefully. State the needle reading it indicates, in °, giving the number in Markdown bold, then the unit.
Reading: **255** °
